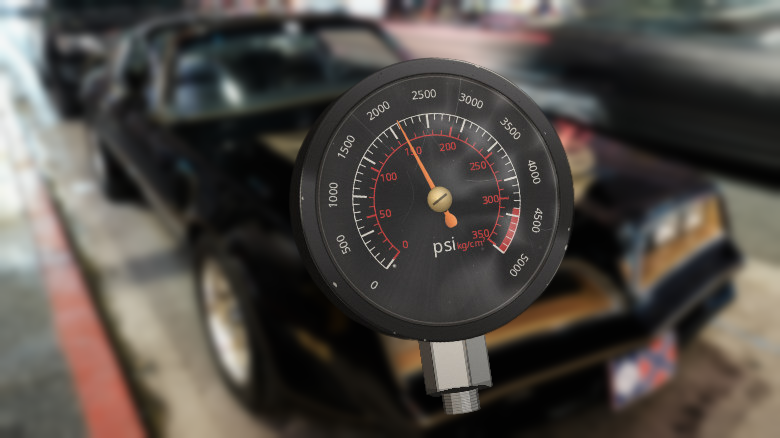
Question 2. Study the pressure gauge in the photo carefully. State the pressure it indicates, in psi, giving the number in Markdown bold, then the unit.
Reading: **2100** psi
